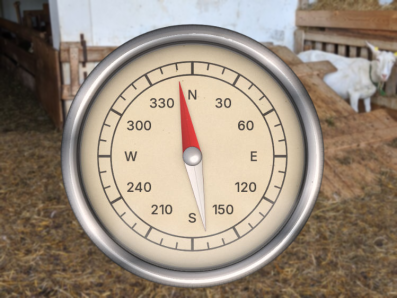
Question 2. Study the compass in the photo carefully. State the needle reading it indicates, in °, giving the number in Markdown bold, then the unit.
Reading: **350** °
